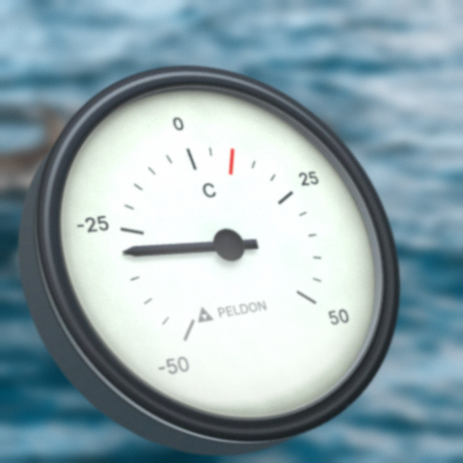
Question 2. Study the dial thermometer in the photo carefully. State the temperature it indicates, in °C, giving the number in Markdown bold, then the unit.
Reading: **-30** °C
